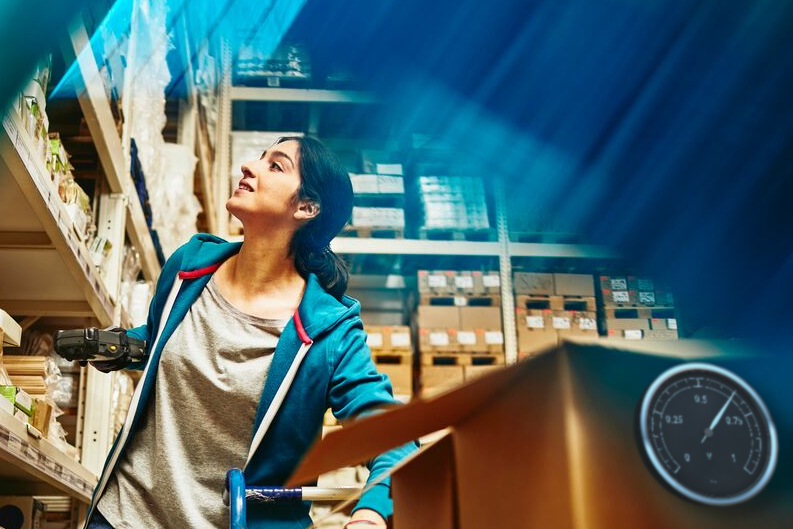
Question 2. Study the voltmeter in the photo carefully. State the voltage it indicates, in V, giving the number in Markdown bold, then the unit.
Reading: **0.65** V
